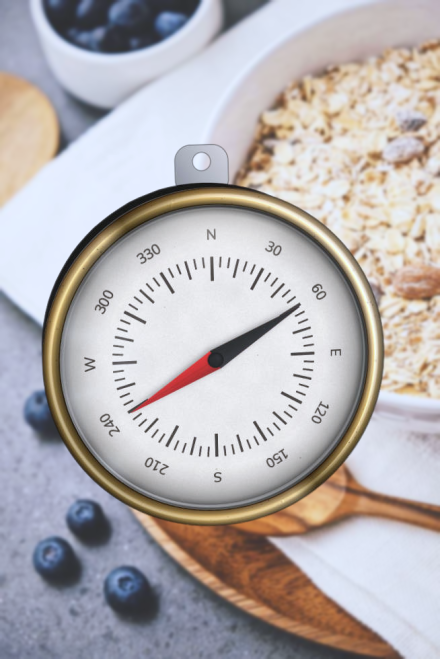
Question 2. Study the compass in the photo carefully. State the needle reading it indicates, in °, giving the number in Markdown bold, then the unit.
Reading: **240** °
